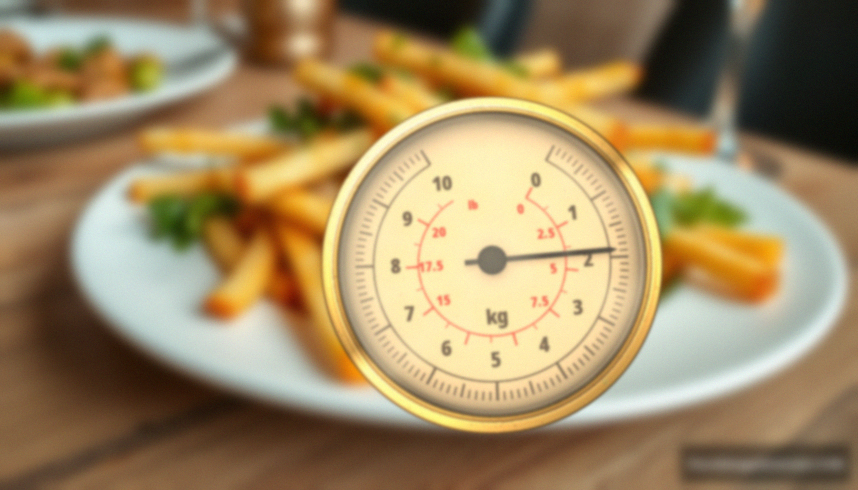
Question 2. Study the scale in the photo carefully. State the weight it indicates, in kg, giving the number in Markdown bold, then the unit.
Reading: **1.9** kg
